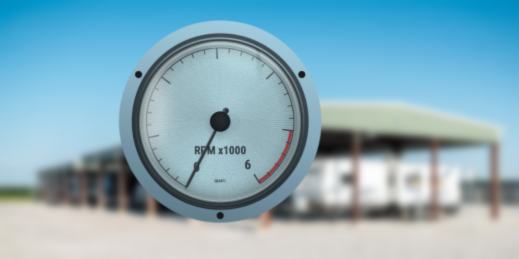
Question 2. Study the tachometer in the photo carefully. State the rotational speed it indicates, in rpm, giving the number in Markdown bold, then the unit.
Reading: **0** rpm
